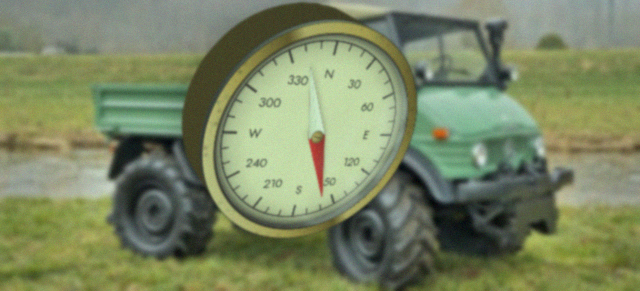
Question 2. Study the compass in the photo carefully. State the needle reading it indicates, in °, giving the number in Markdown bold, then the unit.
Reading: **160** °
